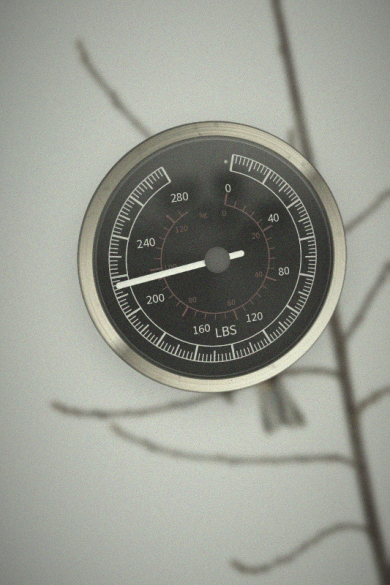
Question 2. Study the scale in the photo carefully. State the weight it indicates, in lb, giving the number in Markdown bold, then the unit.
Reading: **216** lb
